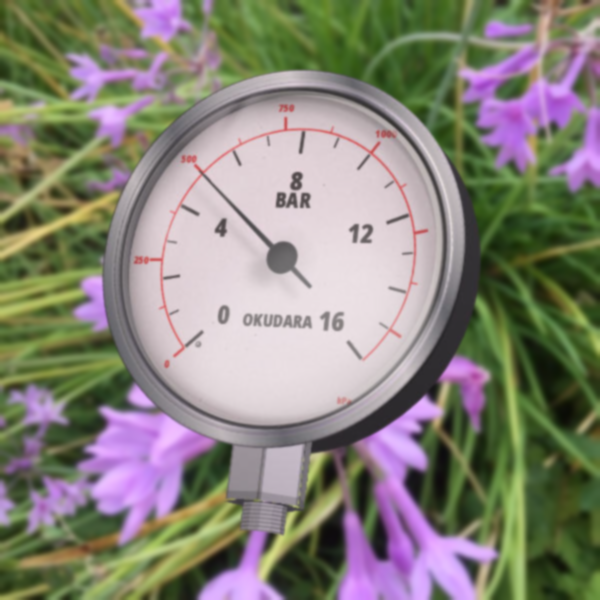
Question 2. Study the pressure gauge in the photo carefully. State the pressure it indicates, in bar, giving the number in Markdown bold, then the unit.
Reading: **5** bar
